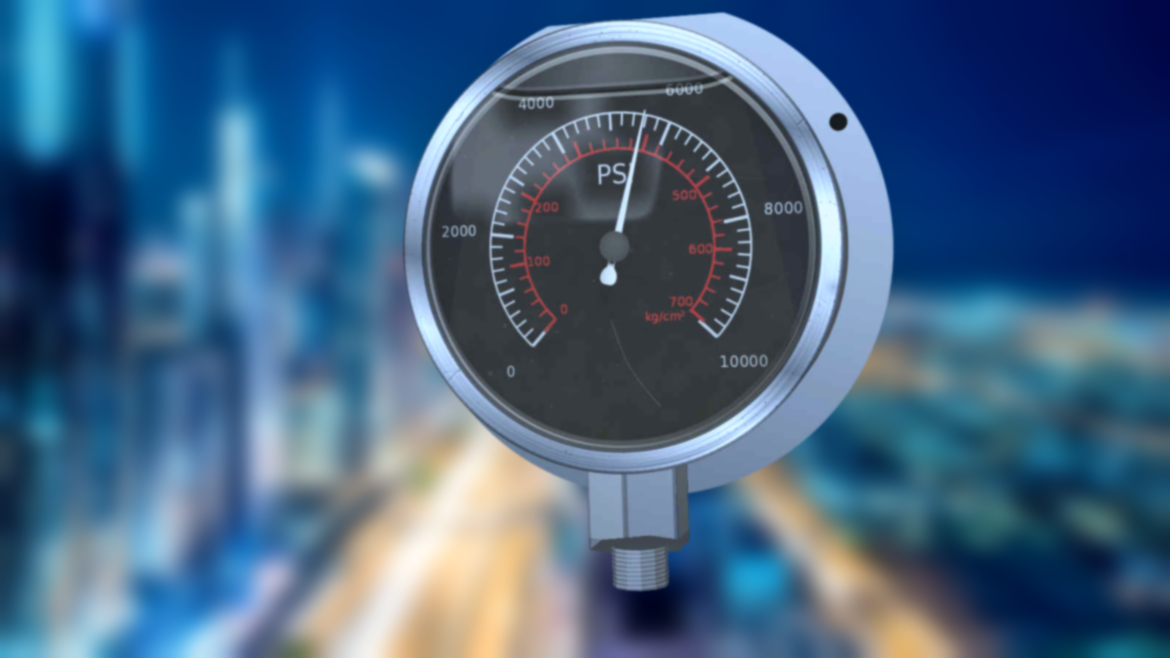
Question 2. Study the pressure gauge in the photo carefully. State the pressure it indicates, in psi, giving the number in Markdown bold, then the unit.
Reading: **5600** psi
